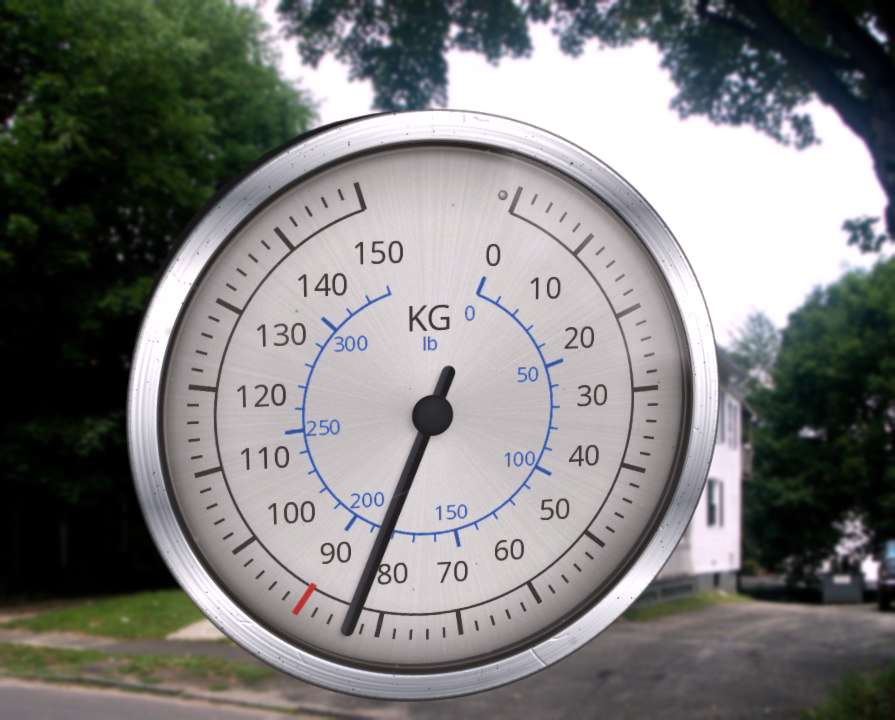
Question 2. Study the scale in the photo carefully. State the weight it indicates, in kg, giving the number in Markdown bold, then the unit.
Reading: **84** kg
